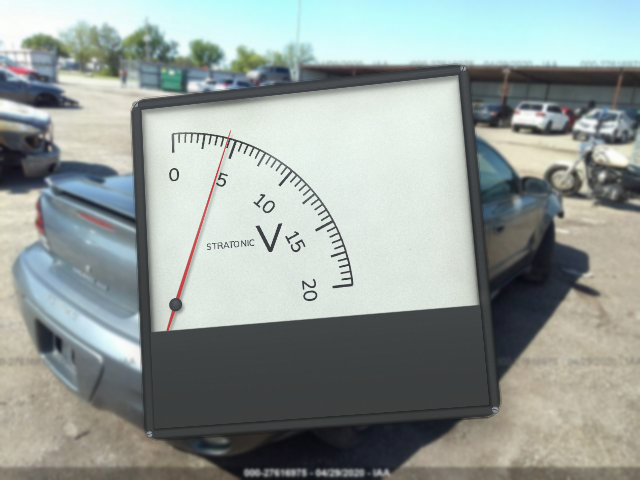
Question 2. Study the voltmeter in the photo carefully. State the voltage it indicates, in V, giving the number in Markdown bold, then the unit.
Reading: **4.5** V
